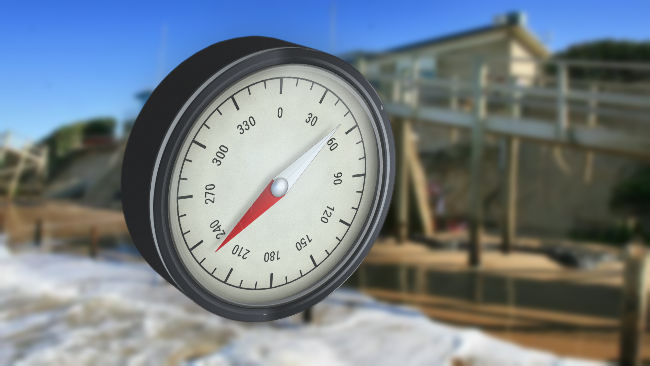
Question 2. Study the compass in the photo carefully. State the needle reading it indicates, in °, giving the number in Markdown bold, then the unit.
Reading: **230** °
